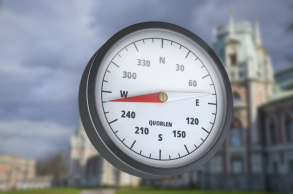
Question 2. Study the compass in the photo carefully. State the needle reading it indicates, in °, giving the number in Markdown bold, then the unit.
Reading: **260** °
